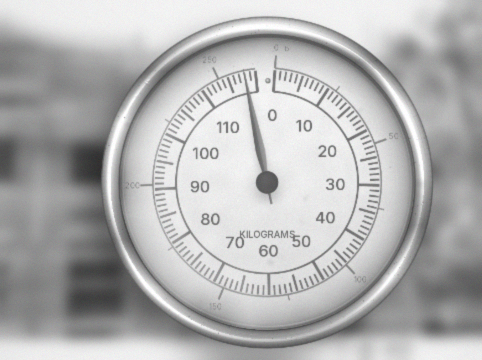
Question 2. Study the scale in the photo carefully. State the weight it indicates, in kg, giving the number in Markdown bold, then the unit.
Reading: **118** kg
